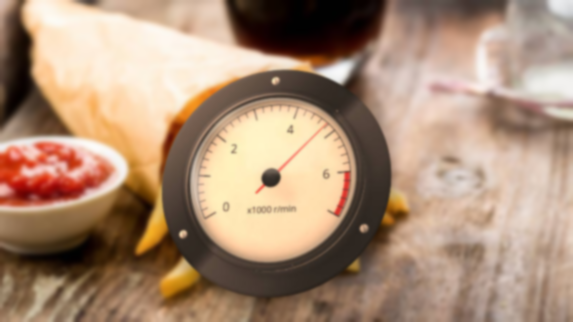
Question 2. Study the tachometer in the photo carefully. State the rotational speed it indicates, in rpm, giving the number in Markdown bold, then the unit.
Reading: **4800** rpm
